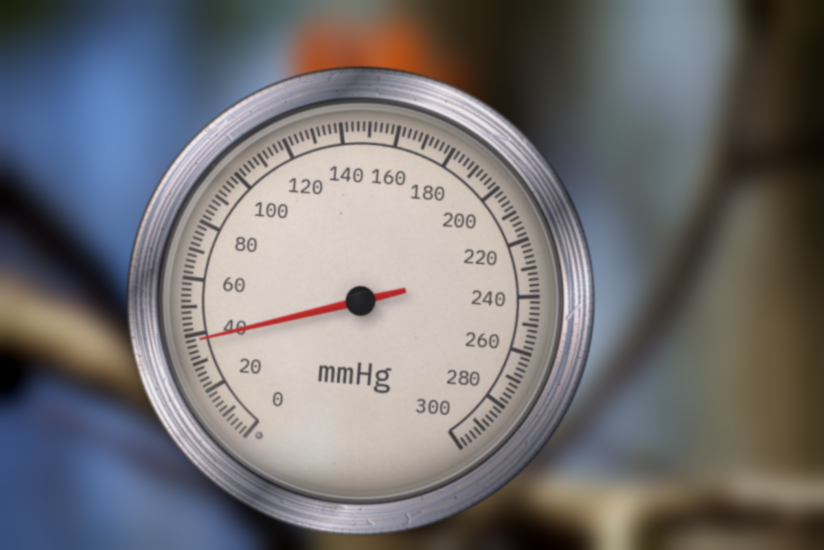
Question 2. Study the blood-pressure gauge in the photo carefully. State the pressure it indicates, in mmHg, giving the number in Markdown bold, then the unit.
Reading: **38** mmHg
